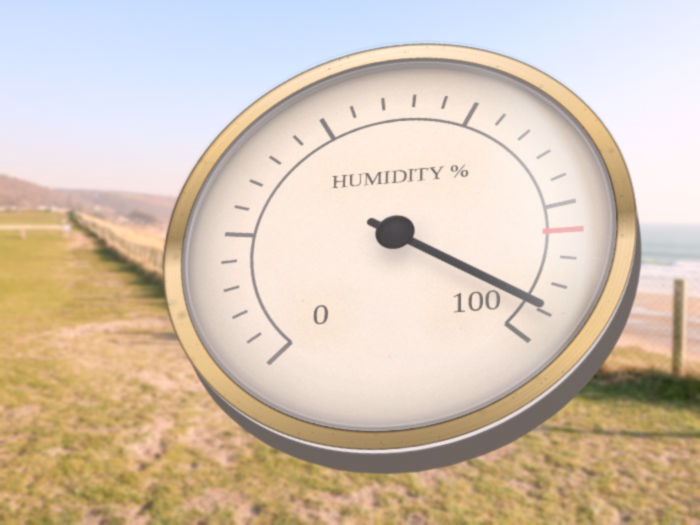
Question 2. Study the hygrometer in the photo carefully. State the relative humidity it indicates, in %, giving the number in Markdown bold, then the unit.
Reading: **96** %
